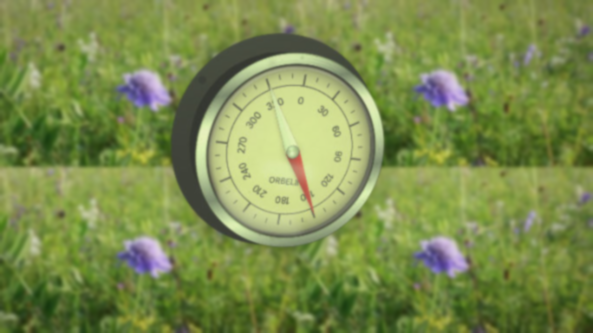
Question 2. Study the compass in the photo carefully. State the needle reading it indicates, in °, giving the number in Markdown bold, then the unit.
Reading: **150** °
